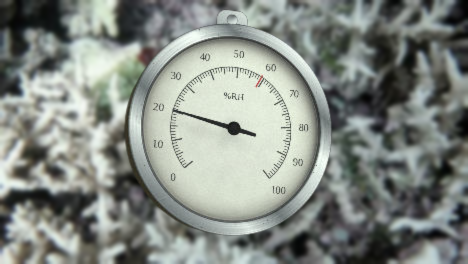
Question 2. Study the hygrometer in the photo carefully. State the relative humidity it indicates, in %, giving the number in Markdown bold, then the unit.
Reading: **20** %
